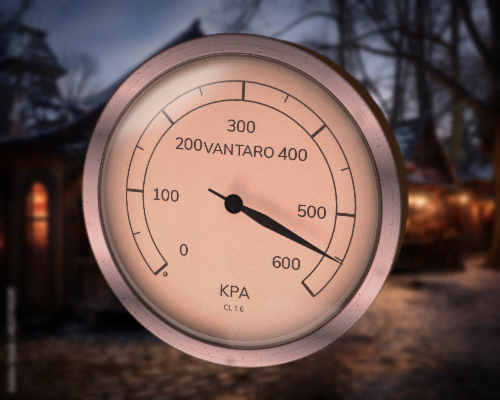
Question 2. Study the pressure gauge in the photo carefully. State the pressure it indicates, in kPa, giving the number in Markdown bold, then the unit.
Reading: **550** kPa
